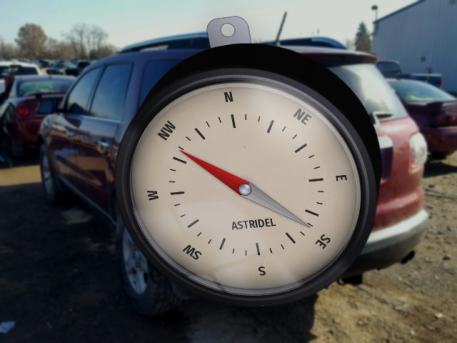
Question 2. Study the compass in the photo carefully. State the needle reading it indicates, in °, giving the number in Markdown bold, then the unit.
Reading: **310** °
